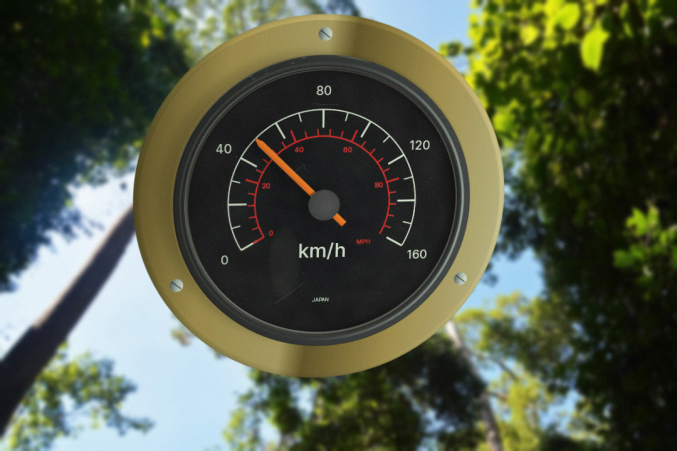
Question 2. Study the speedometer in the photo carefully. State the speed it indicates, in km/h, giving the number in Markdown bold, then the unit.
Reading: **50** km/h
